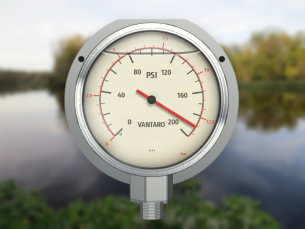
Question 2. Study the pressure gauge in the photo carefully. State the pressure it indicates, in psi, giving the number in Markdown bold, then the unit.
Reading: **190** psi
